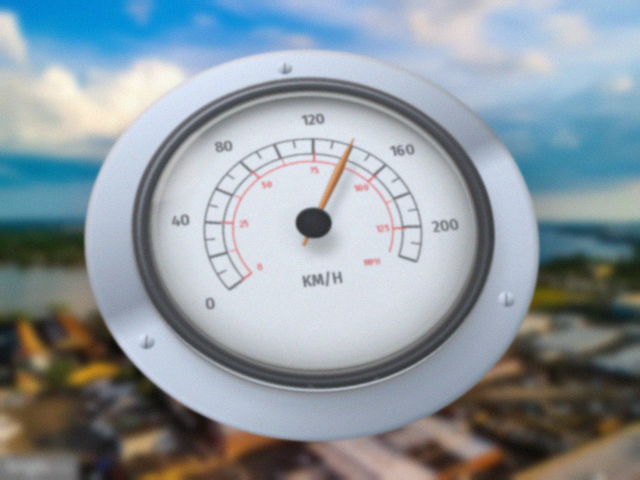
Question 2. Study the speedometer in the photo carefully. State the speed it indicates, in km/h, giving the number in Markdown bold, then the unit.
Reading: **140** km/h
